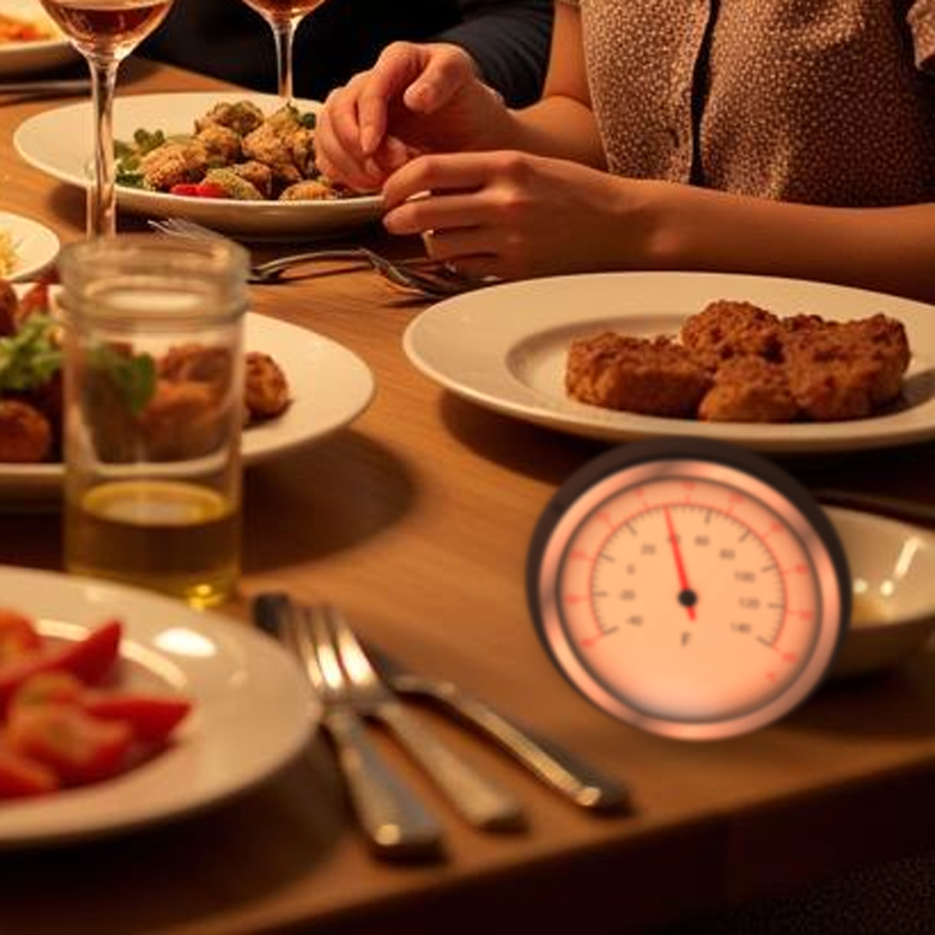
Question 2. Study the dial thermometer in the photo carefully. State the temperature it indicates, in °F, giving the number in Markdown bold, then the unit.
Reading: **40** °F
